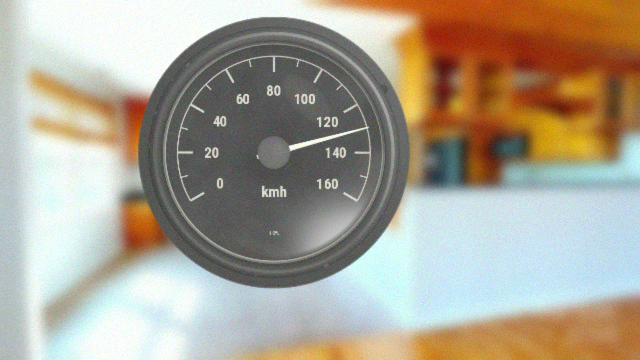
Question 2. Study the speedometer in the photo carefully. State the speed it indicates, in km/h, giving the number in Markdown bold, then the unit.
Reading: **130** km/h
